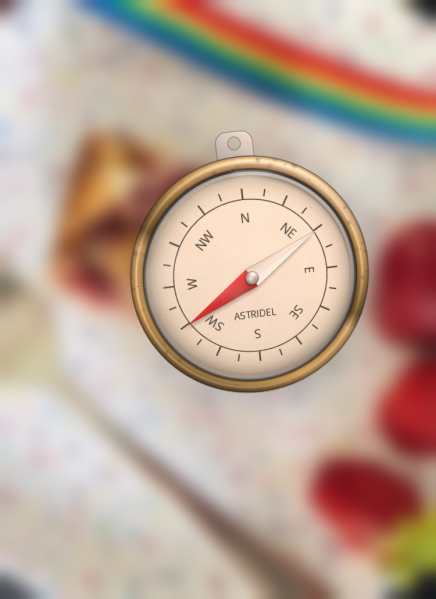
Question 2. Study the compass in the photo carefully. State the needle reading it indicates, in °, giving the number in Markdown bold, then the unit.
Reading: **240** °
